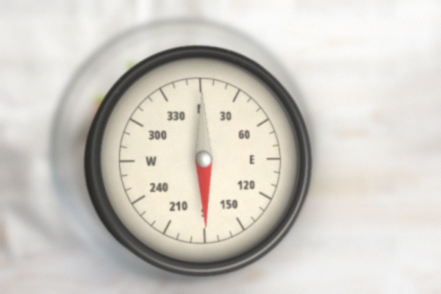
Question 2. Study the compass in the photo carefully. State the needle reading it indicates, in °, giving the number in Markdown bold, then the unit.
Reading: **180** °
